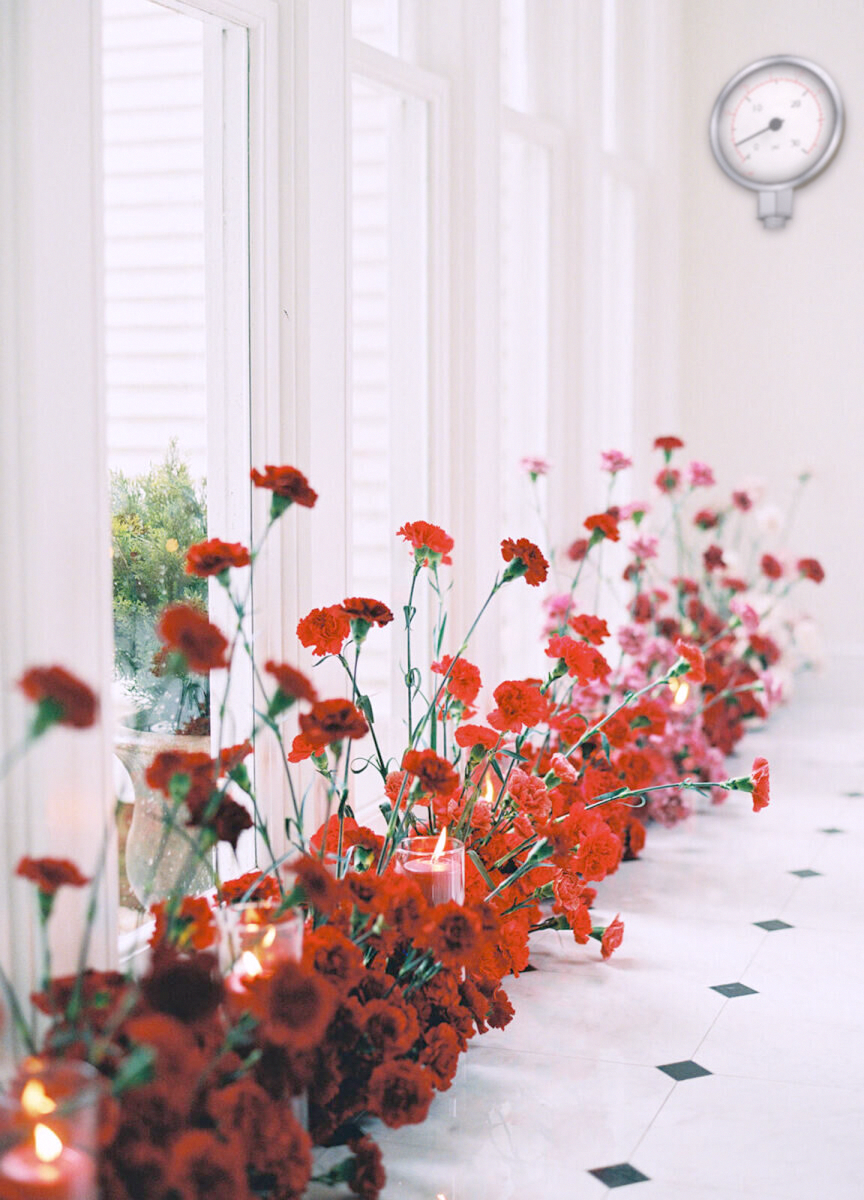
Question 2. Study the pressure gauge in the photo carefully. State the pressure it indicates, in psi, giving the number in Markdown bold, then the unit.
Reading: **2.5** psi
